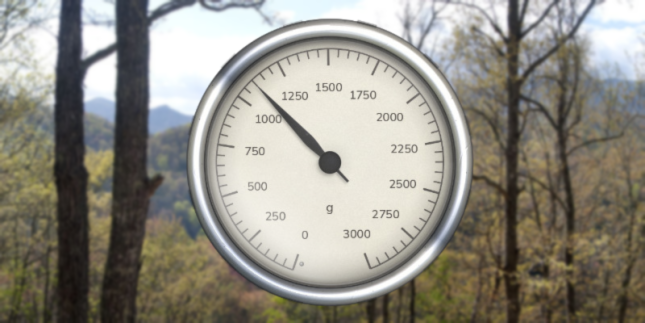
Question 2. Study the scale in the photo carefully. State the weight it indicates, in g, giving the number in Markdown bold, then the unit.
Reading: **1100** g
